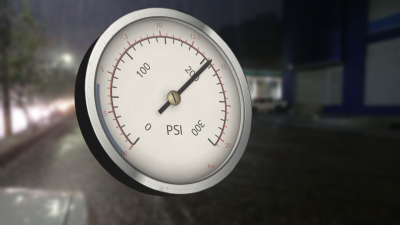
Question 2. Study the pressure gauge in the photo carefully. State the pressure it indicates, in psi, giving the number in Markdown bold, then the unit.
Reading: **205** psi
